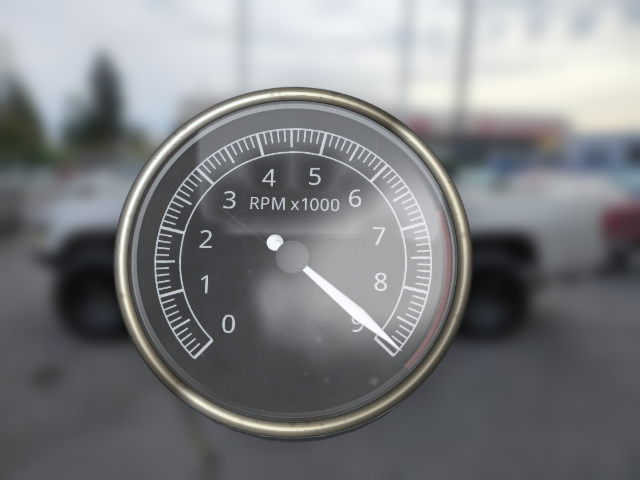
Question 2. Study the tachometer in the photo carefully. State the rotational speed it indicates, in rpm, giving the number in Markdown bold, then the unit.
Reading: **8900** rpm
